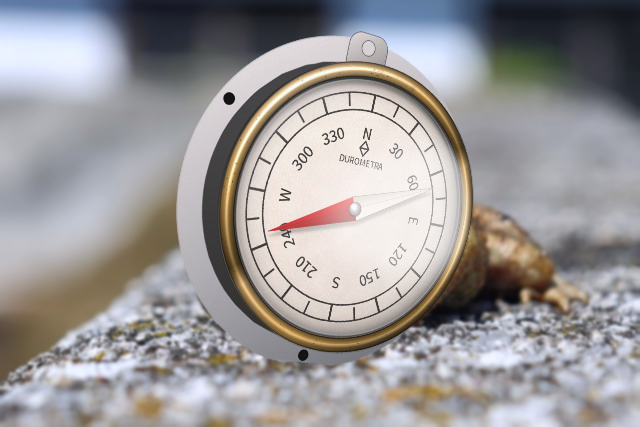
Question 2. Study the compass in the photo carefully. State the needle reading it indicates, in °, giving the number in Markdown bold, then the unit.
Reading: **247.5** °
